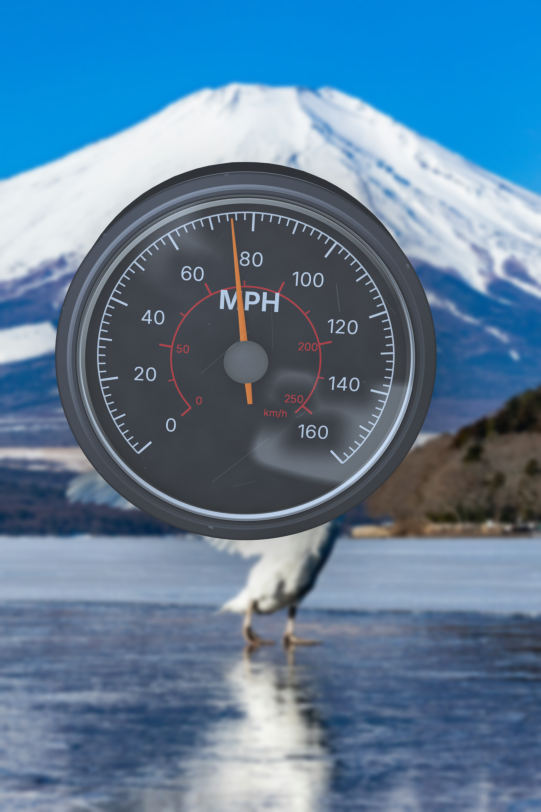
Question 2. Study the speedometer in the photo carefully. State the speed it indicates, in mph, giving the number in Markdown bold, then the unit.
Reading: **75** mph
